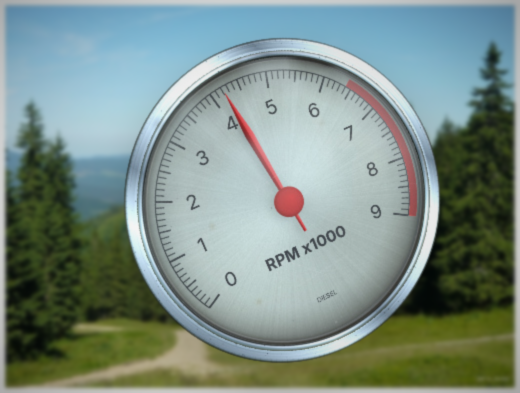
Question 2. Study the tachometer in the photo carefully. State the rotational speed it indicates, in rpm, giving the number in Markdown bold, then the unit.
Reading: **4200** rpm
